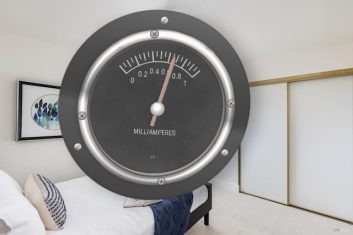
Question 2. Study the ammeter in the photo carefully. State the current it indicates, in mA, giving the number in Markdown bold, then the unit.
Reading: **0.65** mA
